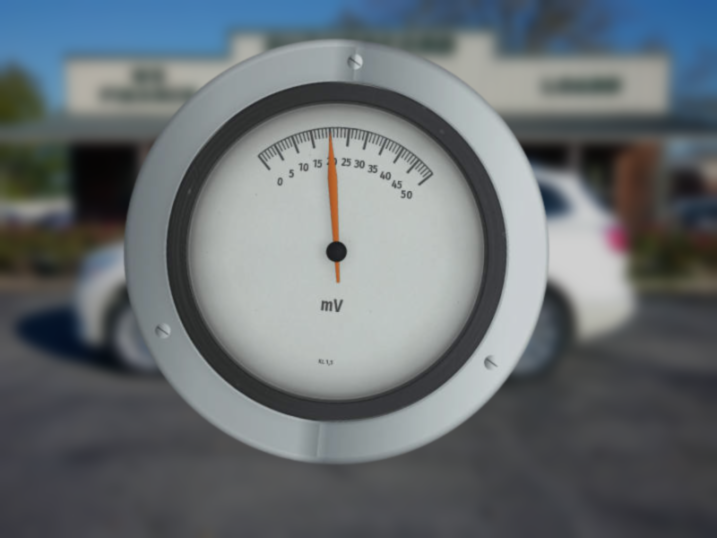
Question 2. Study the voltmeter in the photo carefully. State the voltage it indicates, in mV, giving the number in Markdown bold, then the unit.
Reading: **20** mV
